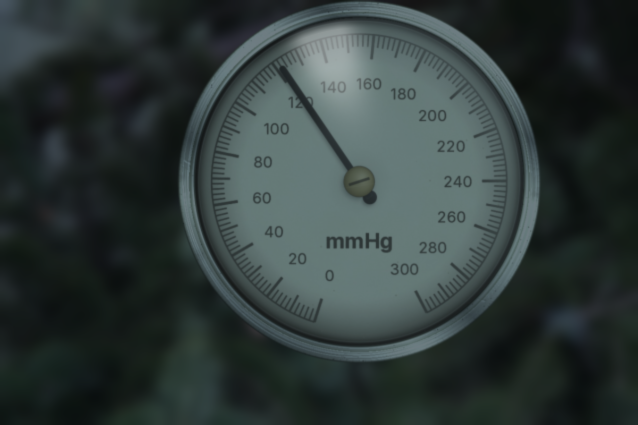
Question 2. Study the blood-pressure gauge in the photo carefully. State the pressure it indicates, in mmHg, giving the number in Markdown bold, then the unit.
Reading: **122** mmHg
